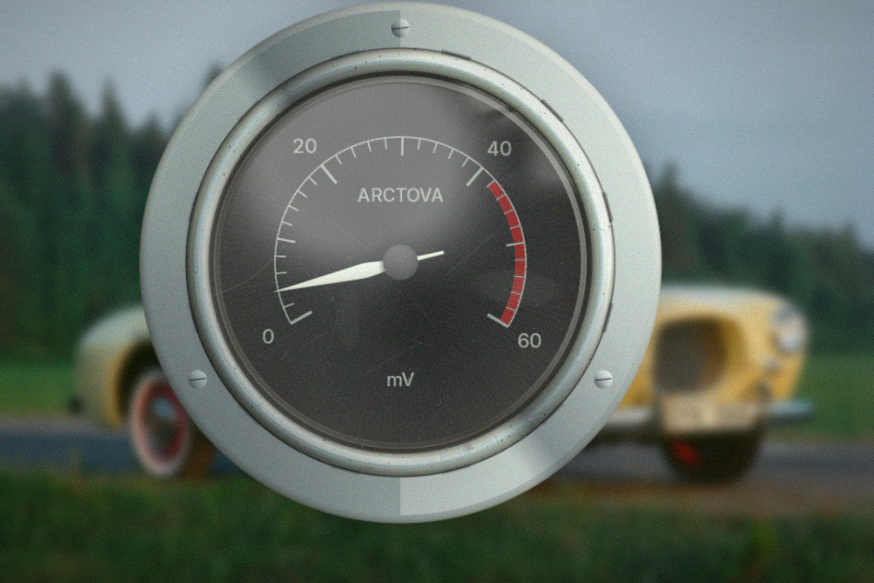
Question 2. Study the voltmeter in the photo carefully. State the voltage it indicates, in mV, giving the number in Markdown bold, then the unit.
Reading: **4** mV
